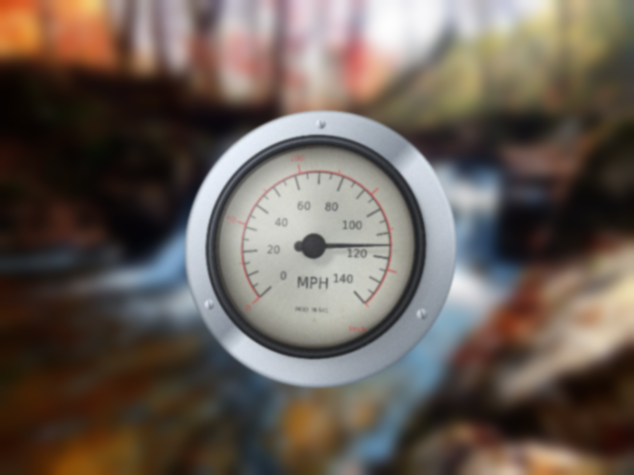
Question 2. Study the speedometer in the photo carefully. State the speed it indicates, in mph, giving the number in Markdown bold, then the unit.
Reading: **115** mph
